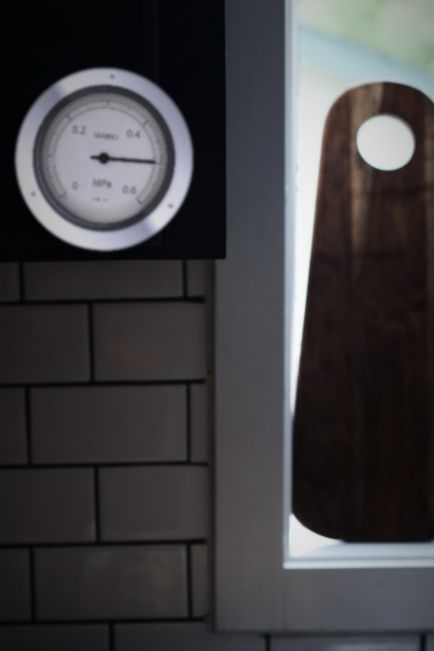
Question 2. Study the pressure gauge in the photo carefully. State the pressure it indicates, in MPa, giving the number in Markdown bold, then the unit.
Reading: **0.5** MPa
